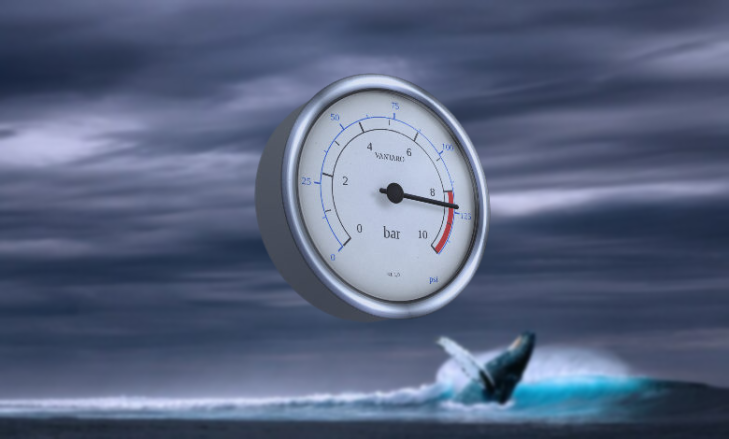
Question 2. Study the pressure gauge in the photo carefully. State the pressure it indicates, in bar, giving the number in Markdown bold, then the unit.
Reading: **8.5** bar
